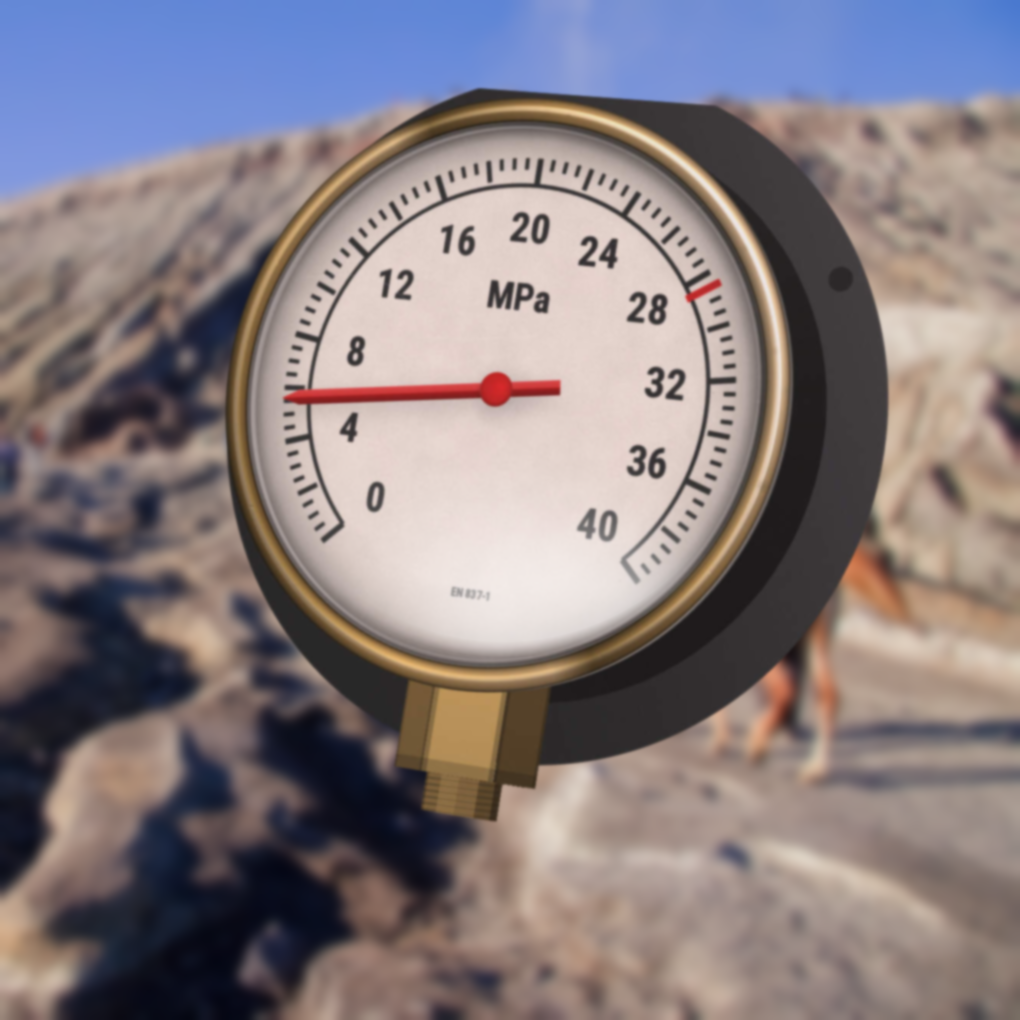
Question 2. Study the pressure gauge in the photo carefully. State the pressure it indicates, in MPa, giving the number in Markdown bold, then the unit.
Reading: **5.5** MPa
